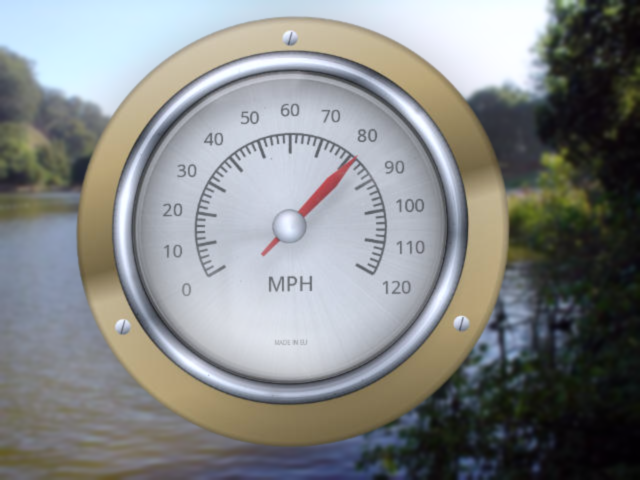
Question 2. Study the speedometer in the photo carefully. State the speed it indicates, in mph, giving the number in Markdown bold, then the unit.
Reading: **82** mph
